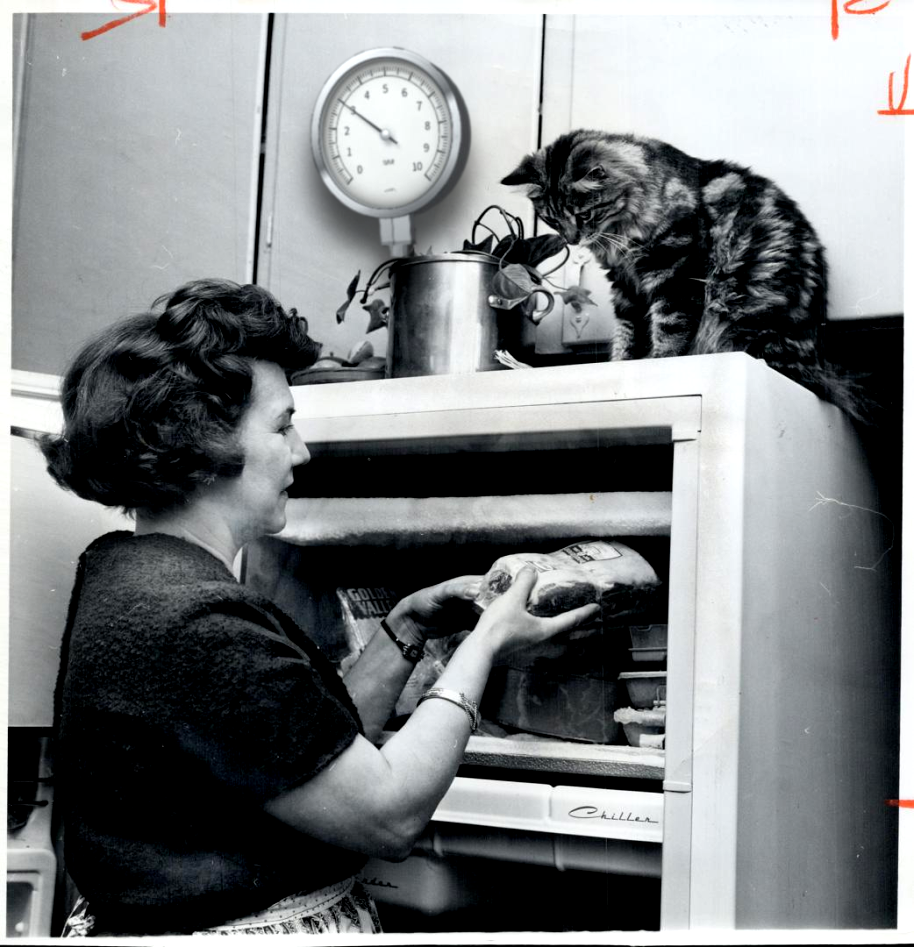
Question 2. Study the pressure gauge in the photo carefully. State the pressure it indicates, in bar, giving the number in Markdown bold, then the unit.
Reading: **3** bar
